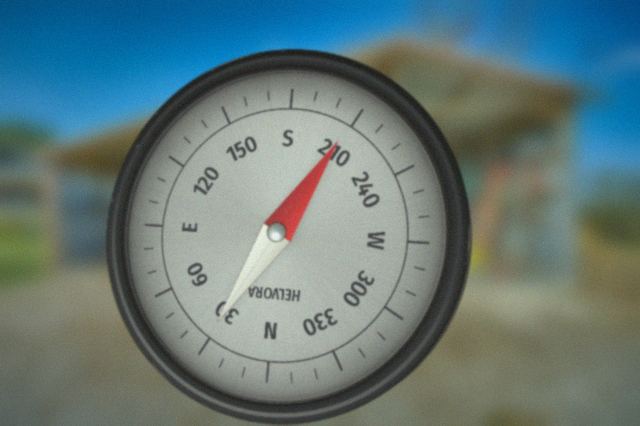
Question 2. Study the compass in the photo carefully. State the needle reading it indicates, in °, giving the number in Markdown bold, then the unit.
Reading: **210** °
